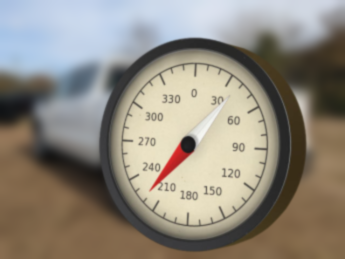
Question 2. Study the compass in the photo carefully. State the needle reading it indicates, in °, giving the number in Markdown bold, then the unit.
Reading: **220** °
